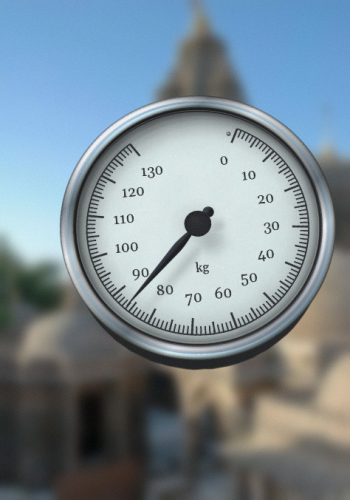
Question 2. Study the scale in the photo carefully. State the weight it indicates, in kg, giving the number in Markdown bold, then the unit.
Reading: **86** kg
